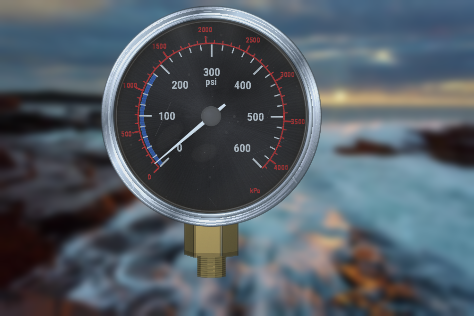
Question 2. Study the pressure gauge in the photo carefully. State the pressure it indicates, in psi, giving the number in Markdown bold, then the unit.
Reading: **10** psi
